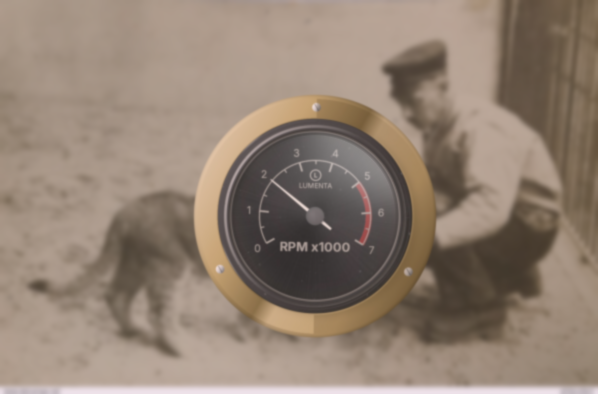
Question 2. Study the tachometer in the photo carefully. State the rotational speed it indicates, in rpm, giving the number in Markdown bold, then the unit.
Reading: **2000** rpm
